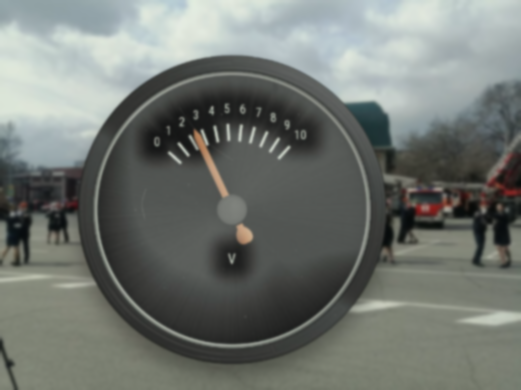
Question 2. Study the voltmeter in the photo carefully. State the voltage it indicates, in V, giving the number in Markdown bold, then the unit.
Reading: **2.5** V
